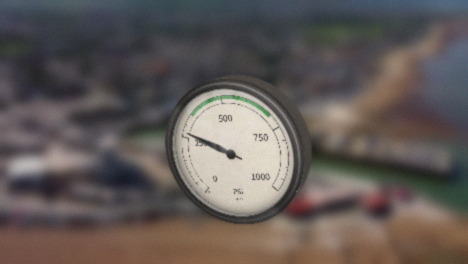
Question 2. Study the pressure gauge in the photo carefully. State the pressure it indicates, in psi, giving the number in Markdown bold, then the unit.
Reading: **275** psi
